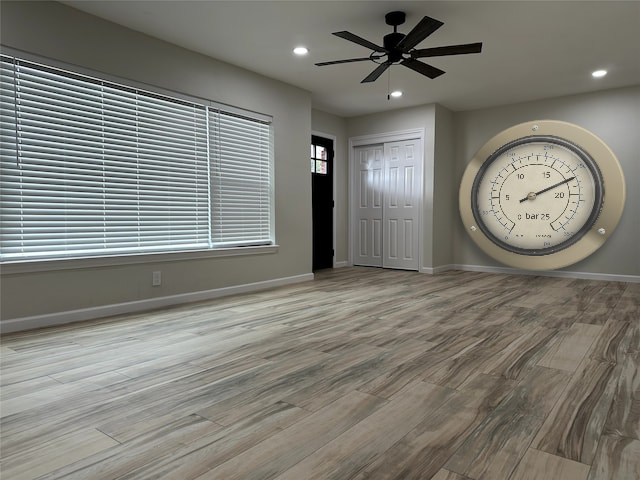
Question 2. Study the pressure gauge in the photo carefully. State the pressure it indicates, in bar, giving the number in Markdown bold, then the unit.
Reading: **18** bar
